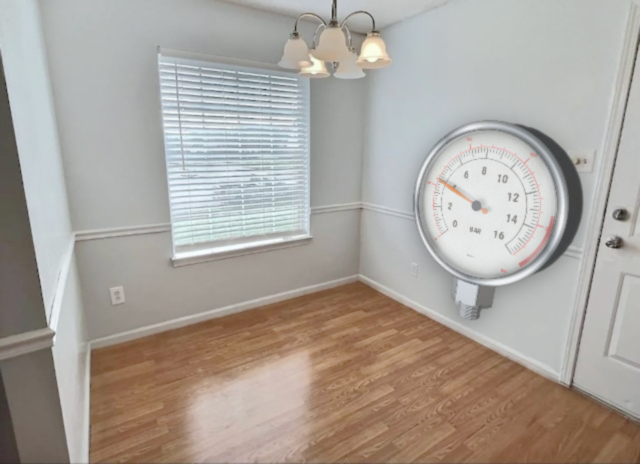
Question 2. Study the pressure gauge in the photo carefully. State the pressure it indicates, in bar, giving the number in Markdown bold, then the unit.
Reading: **4** bar
